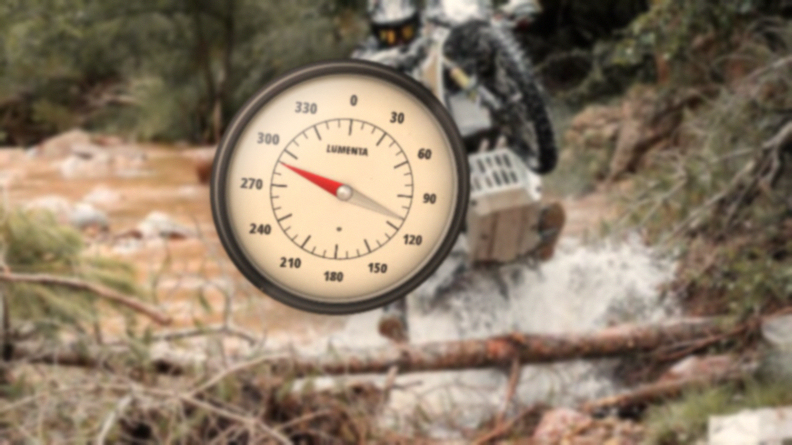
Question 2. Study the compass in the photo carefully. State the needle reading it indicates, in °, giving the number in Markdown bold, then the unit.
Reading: **290** °
